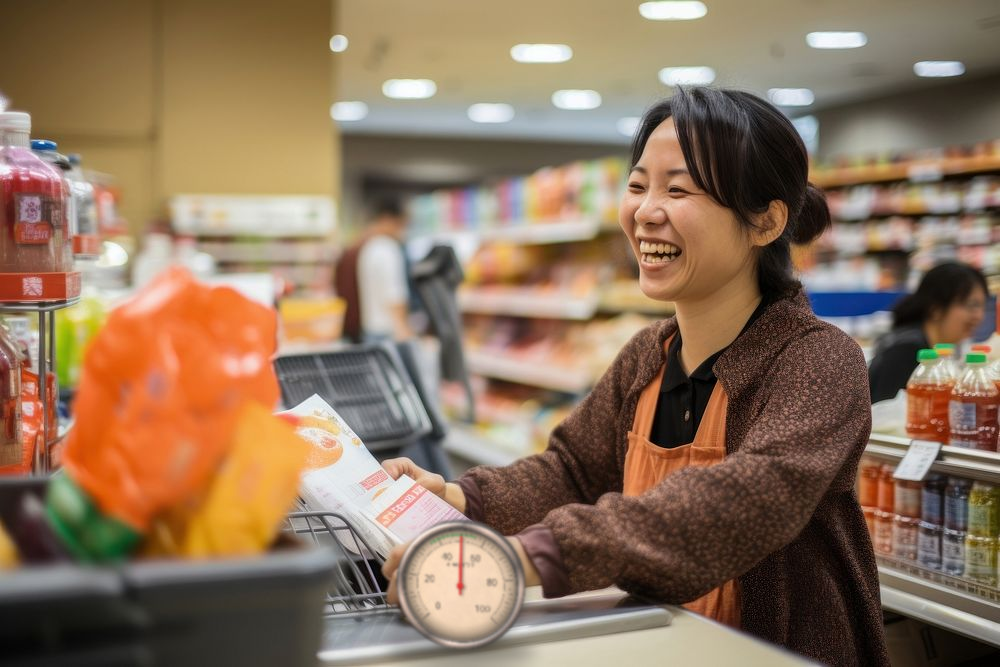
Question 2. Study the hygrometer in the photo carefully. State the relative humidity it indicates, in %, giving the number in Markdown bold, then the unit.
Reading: **50** %
